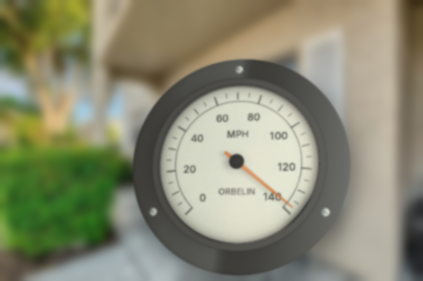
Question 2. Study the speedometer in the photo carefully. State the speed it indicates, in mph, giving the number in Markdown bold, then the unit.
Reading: **137.5** mph
